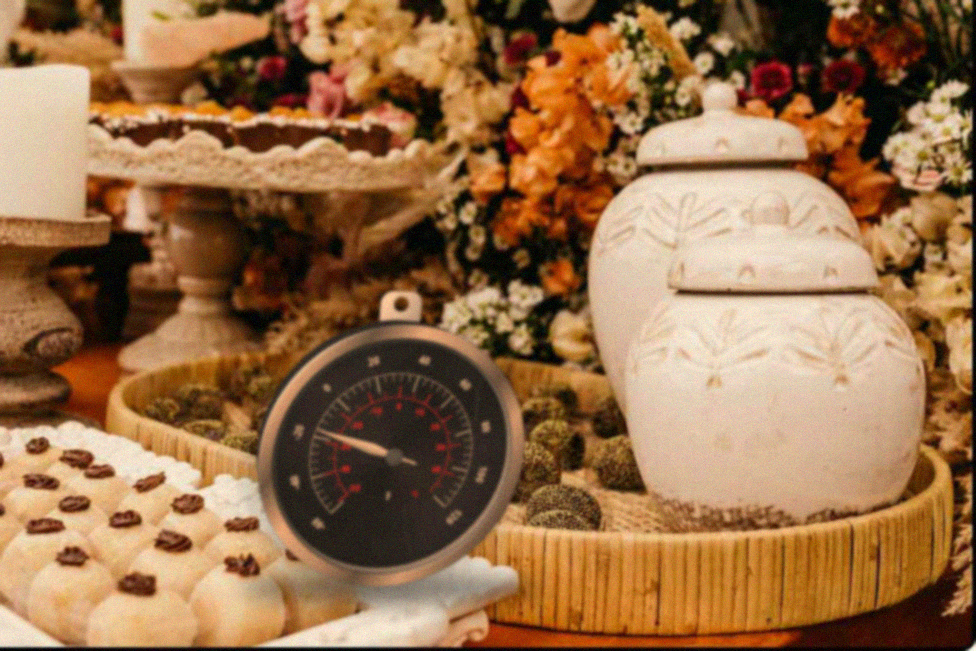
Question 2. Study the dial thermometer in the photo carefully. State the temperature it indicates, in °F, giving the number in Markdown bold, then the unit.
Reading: **-16** °F
